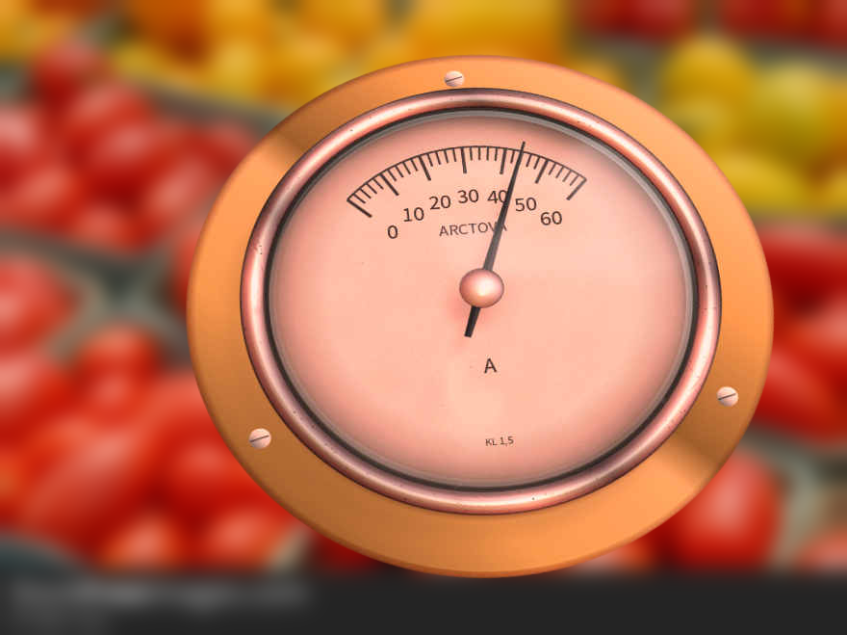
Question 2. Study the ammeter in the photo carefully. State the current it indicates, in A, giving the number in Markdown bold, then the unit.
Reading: **44** A
